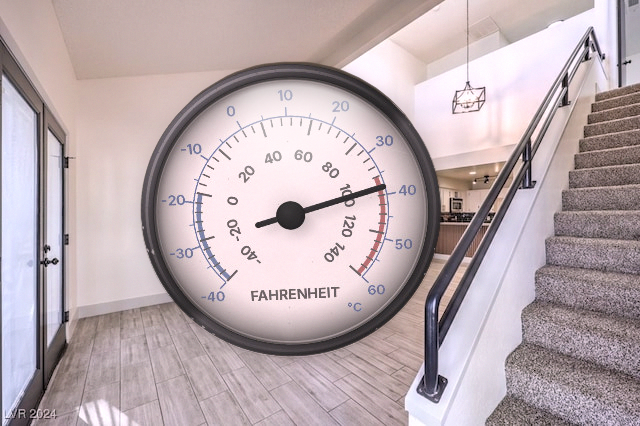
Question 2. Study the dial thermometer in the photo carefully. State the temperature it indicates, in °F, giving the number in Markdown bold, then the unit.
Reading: **100** °F
